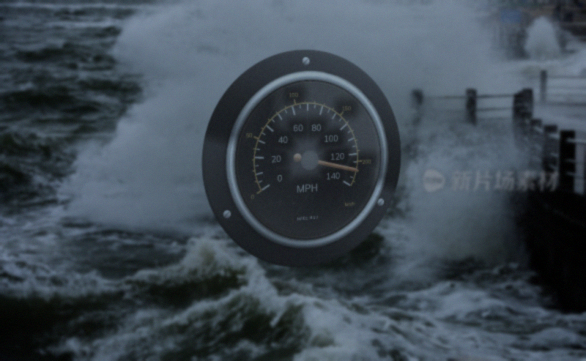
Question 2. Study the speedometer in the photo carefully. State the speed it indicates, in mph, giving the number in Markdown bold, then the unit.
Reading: **130** mph
